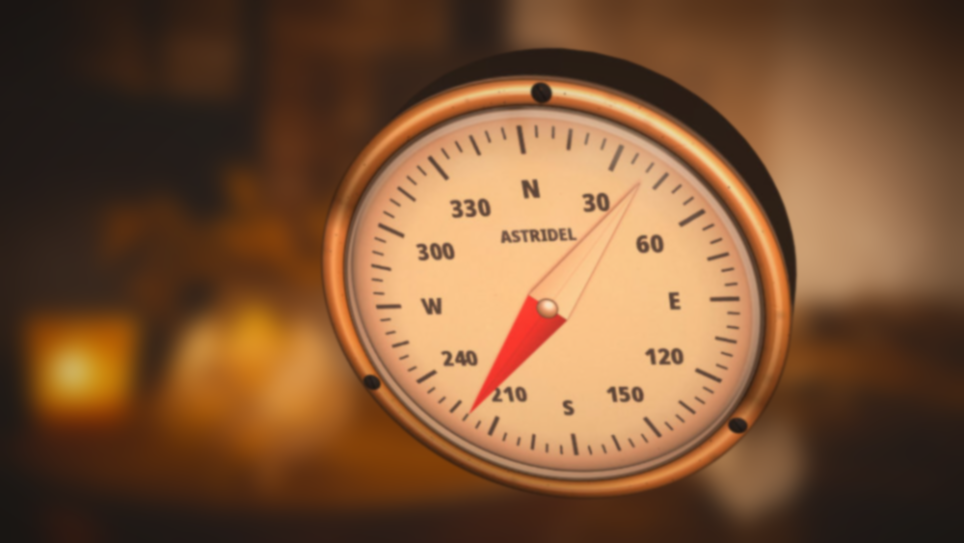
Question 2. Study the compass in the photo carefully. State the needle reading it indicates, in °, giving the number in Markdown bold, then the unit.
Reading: **220** °
